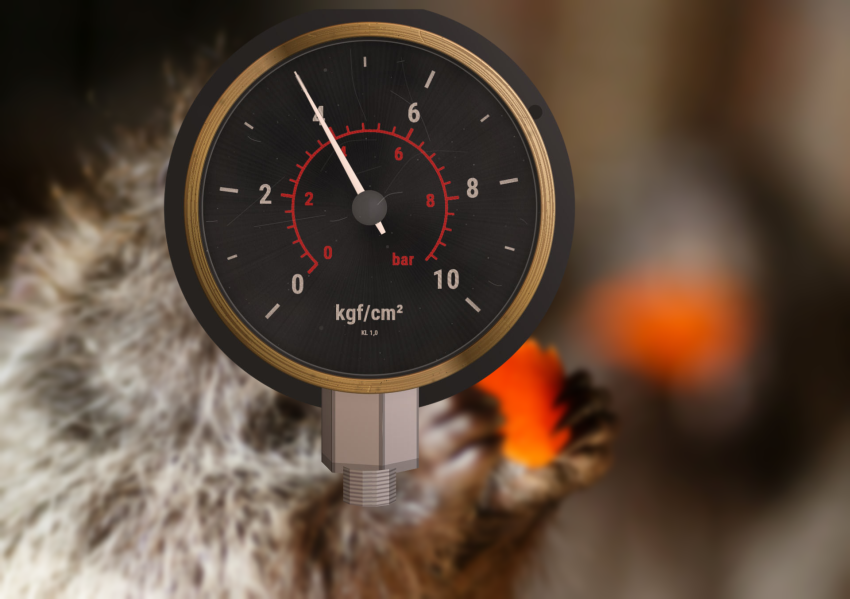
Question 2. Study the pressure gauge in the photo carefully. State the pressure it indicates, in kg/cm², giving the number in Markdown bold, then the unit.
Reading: **4** kg/cm²
